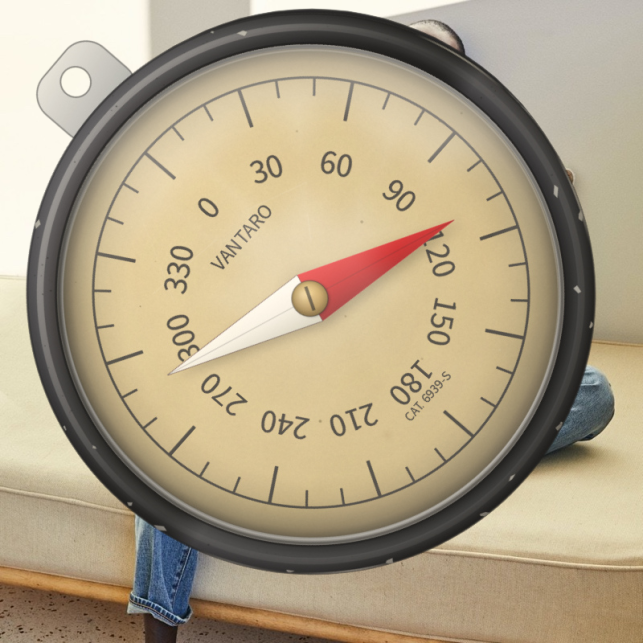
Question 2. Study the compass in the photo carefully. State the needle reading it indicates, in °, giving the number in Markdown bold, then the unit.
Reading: **110** °
